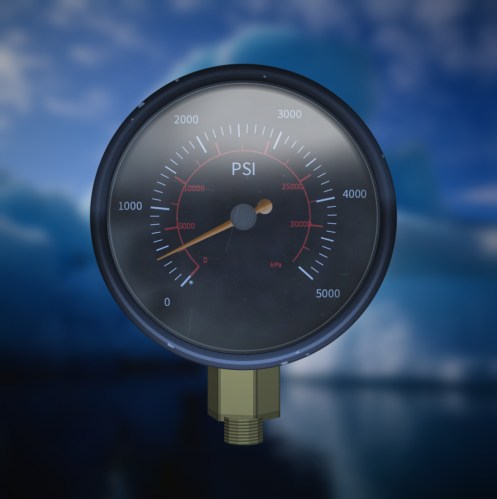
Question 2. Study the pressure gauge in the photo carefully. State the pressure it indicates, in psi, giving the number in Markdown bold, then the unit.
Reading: **400** psi
